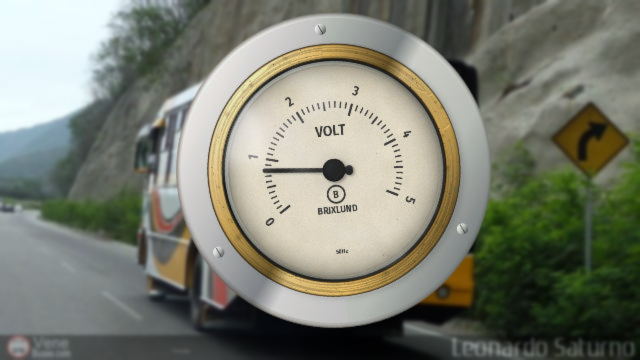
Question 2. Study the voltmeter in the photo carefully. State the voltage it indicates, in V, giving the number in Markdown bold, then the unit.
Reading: **0.8** V
